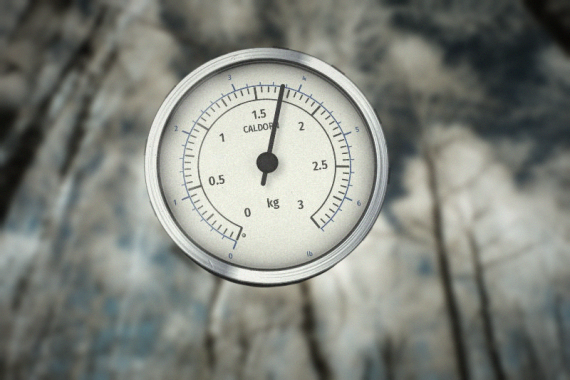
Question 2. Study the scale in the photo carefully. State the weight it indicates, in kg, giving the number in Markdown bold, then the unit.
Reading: **1.7** kg
